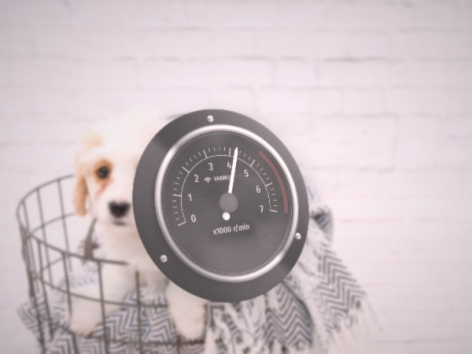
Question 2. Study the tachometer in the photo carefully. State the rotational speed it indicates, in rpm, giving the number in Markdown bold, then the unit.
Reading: **4200** rpm
